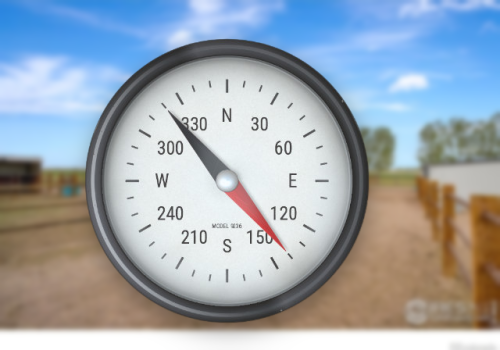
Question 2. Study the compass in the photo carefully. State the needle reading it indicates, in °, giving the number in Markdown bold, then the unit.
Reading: **140** °
